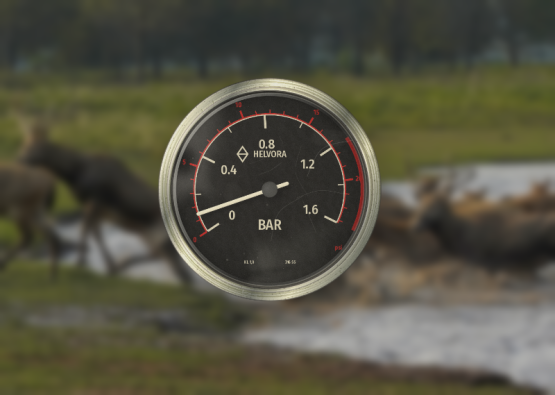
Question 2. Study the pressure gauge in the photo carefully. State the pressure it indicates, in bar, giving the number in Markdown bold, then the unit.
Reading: **0.1** bar
